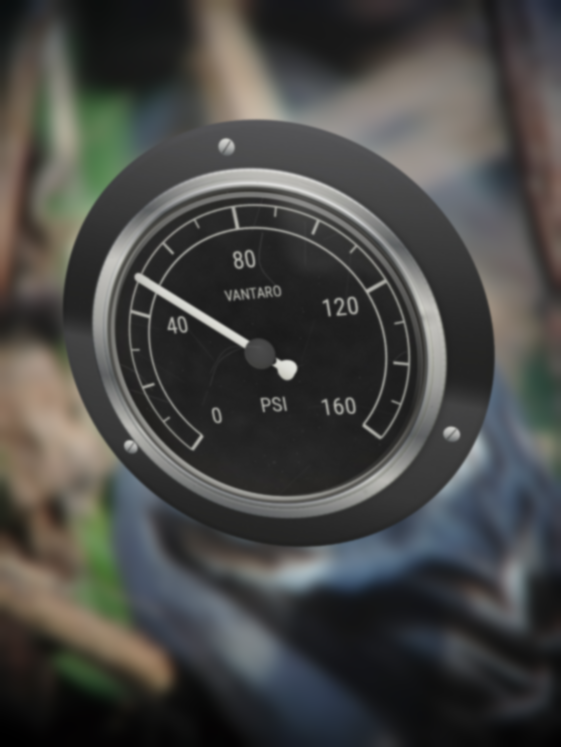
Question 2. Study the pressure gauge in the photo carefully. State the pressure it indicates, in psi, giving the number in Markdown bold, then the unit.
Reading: **50** psi
